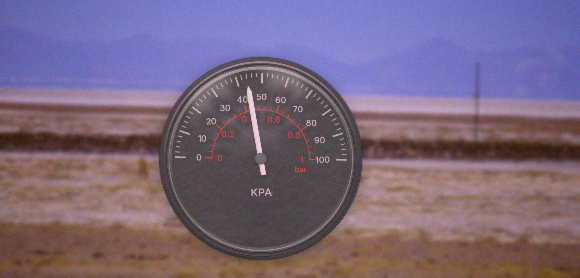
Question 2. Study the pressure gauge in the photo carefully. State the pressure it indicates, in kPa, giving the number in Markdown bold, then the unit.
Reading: **44** kPa
